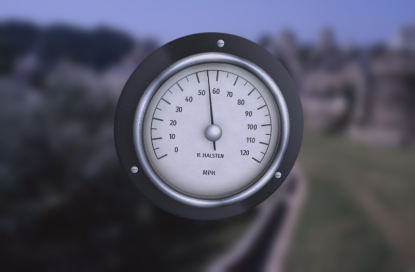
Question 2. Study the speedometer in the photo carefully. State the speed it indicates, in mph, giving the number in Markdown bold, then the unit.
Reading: **55** mph
